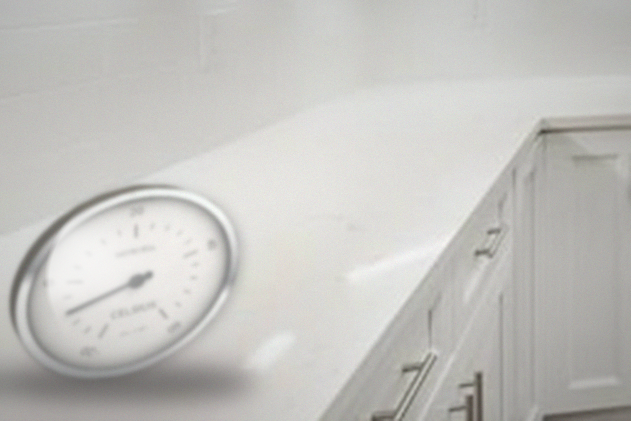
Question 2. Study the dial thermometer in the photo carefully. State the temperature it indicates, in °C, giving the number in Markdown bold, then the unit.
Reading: **-8** °C
